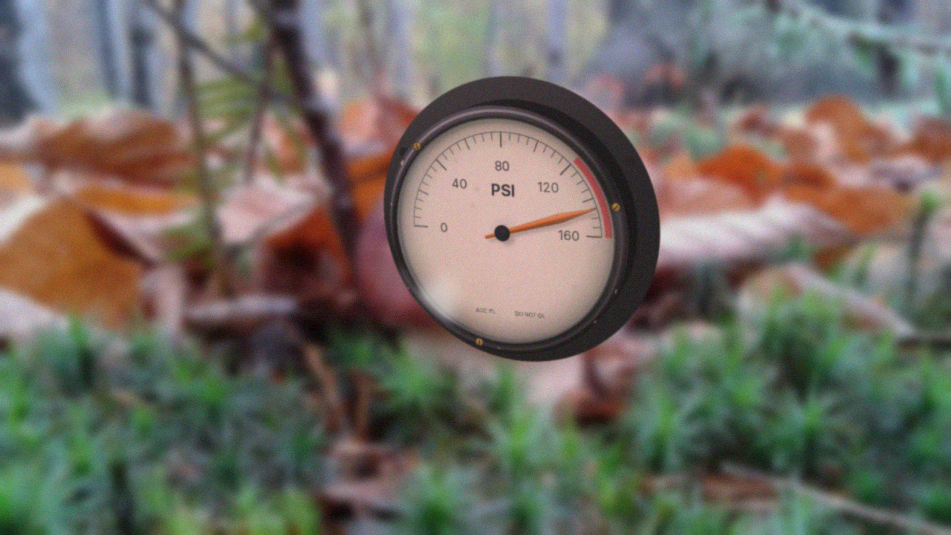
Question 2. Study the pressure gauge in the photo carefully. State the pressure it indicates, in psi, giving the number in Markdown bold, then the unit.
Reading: **145** psi
